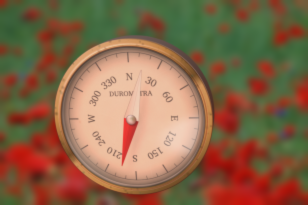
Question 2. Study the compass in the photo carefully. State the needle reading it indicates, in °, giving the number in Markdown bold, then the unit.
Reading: **195** °
